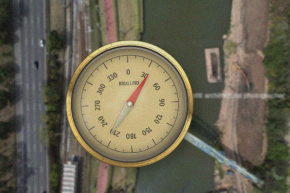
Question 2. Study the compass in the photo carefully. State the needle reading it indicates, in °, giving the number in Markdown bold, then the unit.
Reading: **35** °
